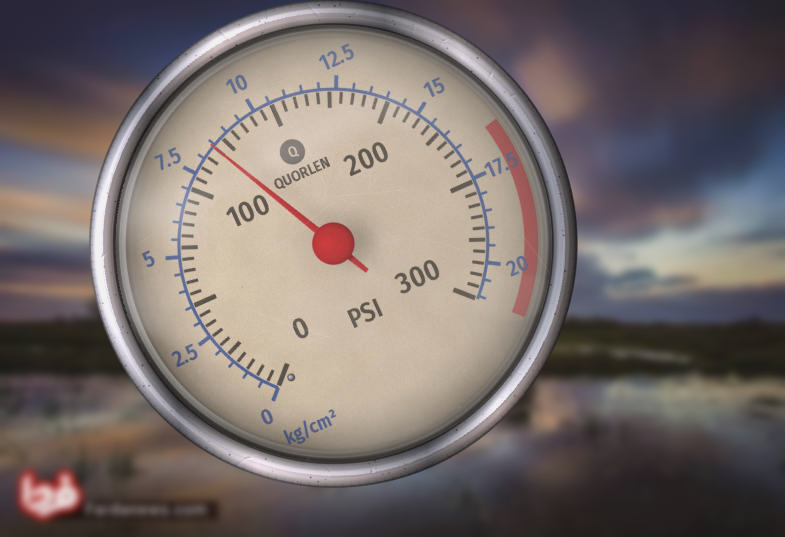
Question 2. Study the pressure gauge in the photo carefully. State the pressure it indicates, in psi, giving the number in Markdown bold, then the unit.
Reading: **120** psi
